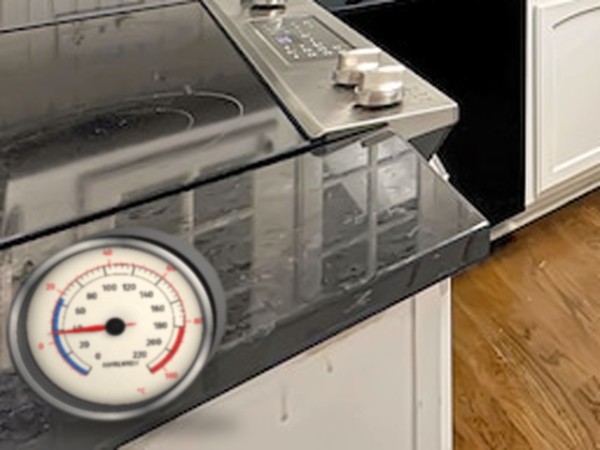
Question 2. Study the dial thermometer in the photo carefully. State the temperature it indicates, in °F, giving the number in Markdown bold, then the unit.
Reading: **40** °F
